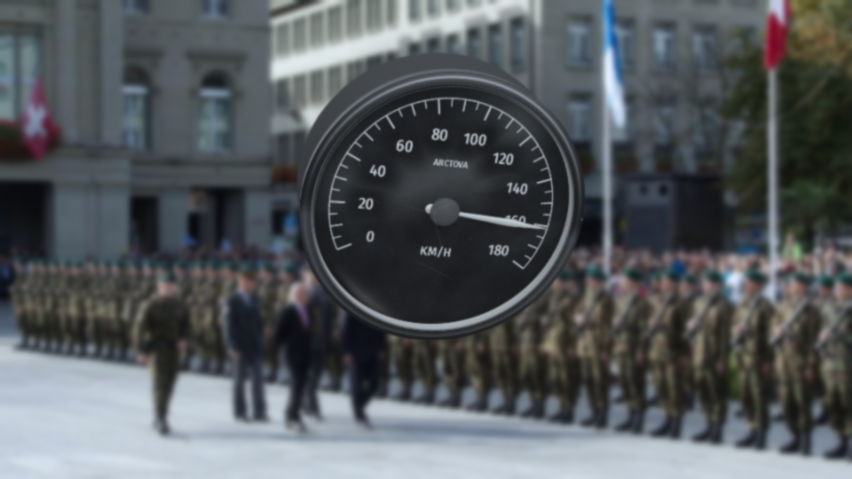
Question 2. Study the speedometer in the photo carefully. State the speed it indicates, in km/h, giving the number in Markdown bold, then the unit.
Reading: **160** km/h
